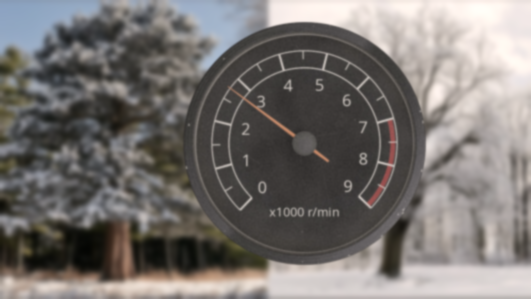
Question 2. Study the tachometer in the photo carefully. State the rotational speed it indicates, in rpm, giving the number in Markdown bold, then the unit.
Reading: **2750** rpm
